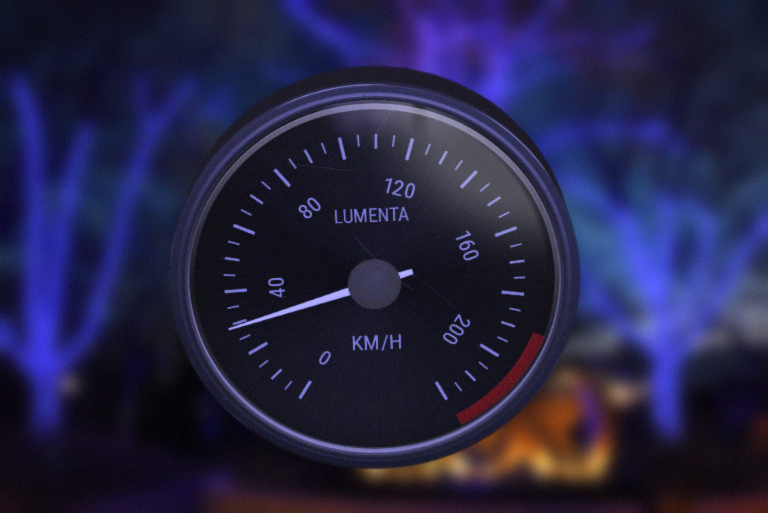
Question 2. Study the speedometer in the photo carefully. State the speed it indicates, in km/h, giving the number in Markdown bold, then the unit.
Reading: **30** km/h
